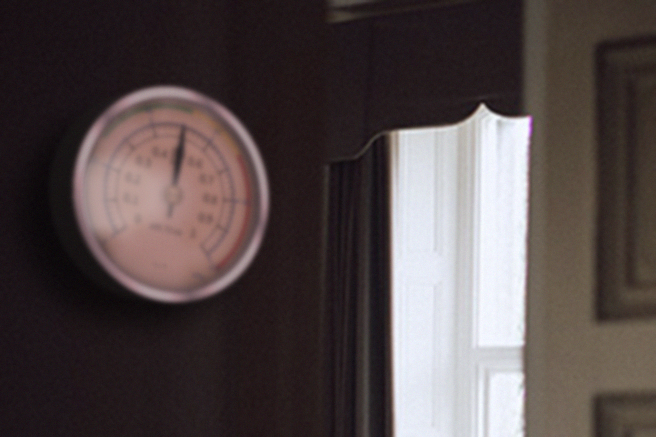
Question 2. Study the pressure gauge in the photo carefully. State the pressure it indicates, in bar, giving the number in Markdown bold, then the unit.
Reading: **0.5** bar
